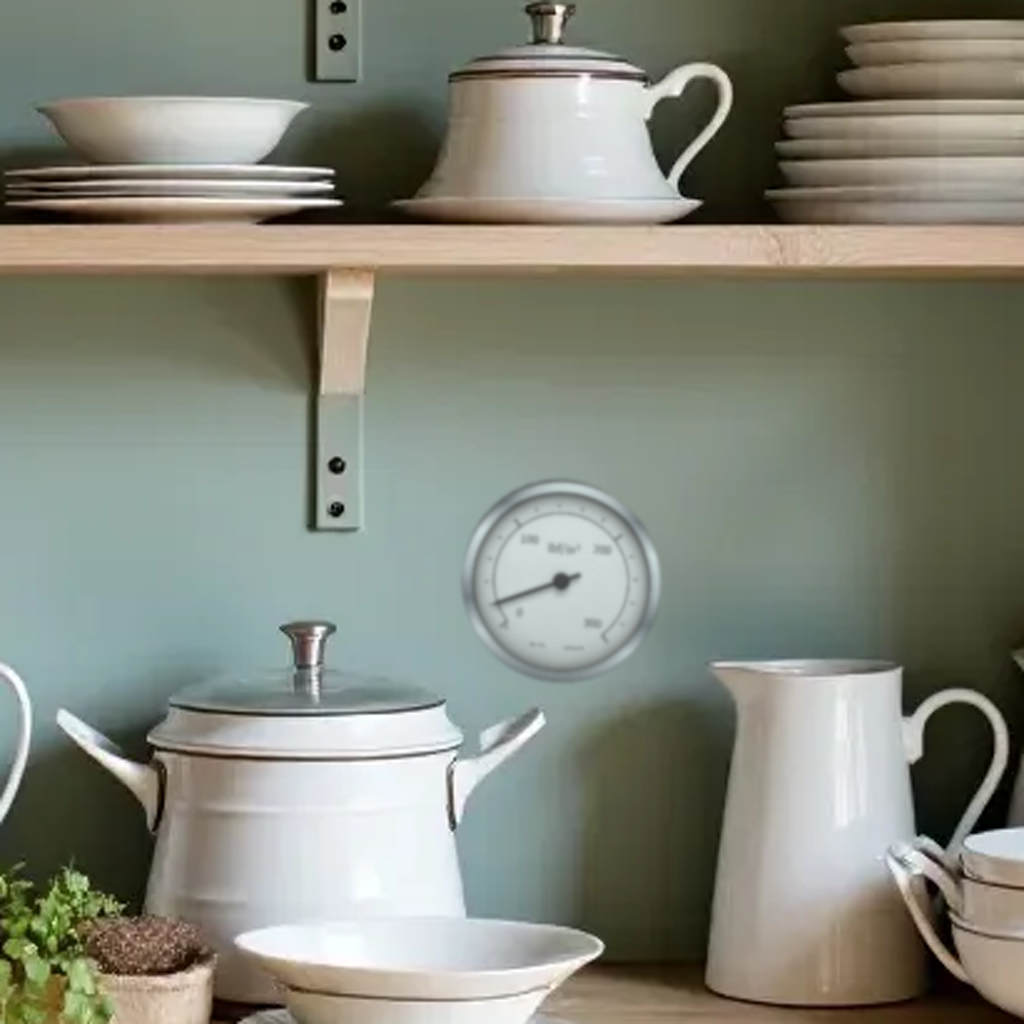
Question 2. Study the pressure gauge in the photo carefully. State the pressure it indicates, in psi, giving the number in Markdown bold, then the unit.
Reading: **20** psi
